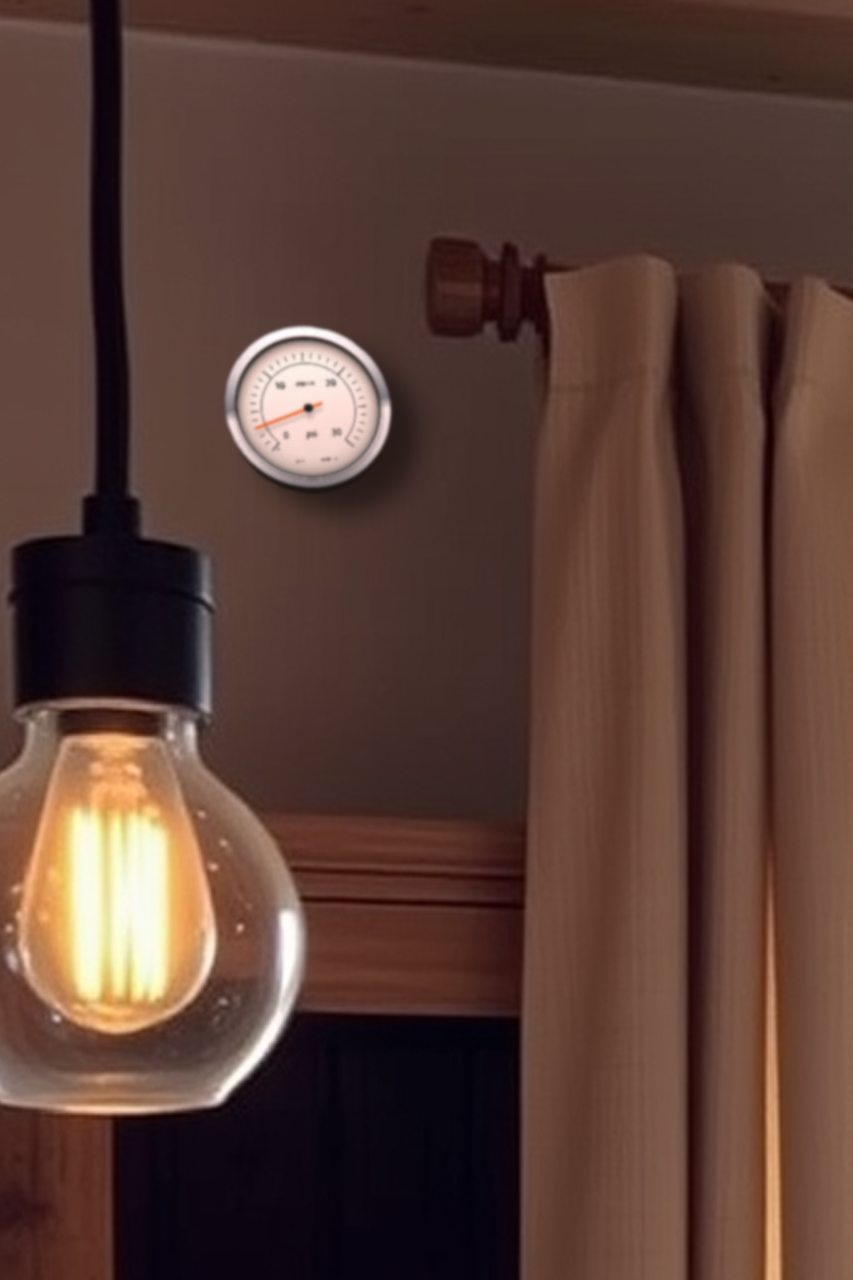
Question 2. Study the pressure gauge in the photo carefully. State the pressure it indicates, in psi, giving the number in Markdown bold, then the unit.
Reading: **3** psi
